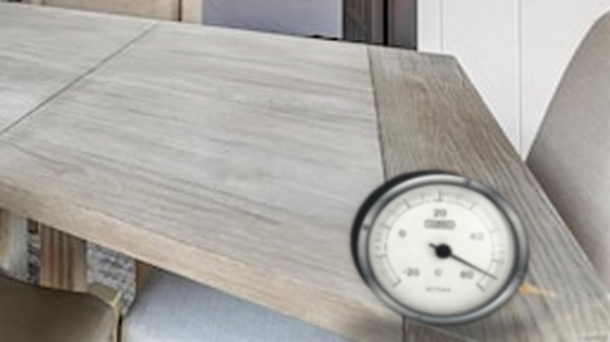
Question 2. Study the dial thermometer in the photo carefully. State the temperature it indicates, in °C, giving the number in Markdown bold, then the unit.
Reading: **55** °C
